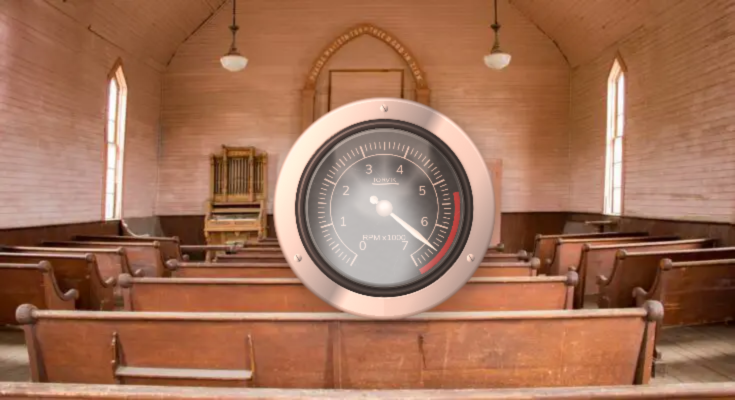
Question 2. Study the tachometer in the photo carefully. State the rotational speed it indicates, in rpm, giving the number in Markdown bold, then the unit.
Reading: **6500** rpm
